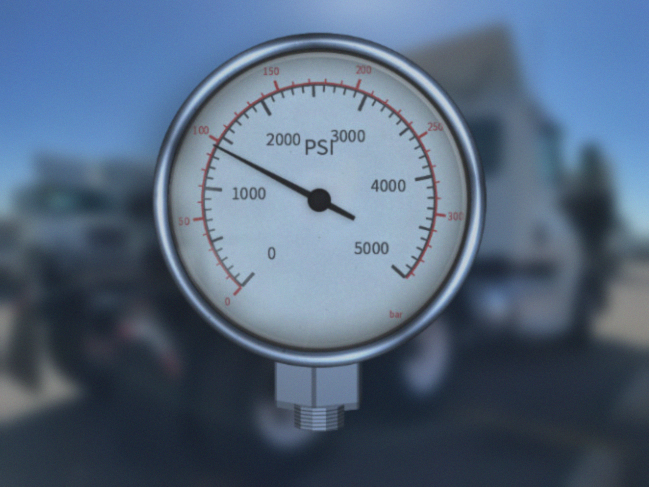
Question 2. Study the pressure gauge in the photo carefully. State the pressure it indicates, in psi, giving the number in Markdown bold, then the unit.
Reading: **1400** psi
